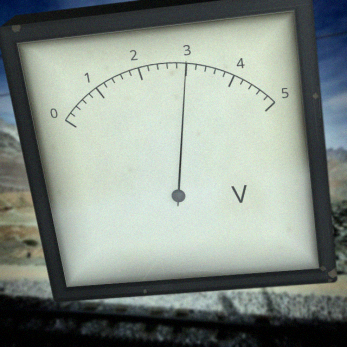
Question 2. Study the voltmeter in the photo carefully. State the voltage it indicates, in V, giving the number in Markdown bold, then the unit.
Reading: **3** V
